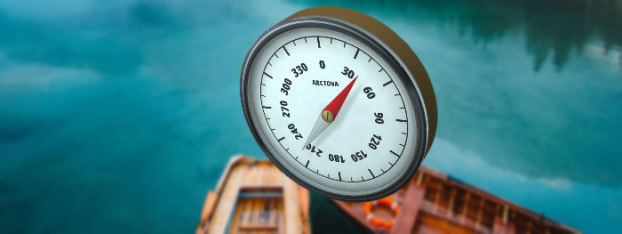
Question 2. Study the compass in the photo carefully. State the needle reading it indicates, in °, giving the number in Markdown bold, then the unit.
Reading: **40** °
